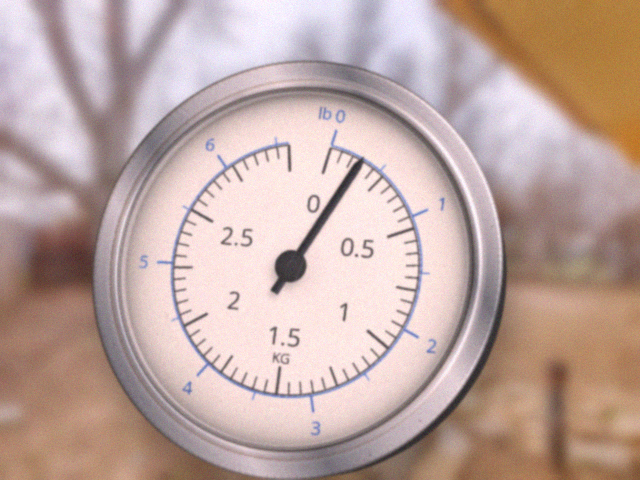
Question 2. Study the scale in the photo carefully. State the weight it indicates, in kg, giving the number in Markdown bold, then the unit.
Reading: **0.15** kg
